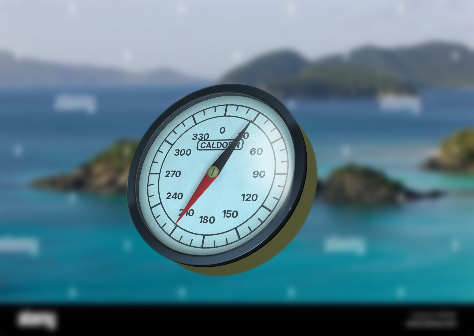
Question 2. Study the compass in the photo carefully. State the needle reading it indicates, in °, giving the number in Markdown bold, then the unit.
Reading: **210** °
